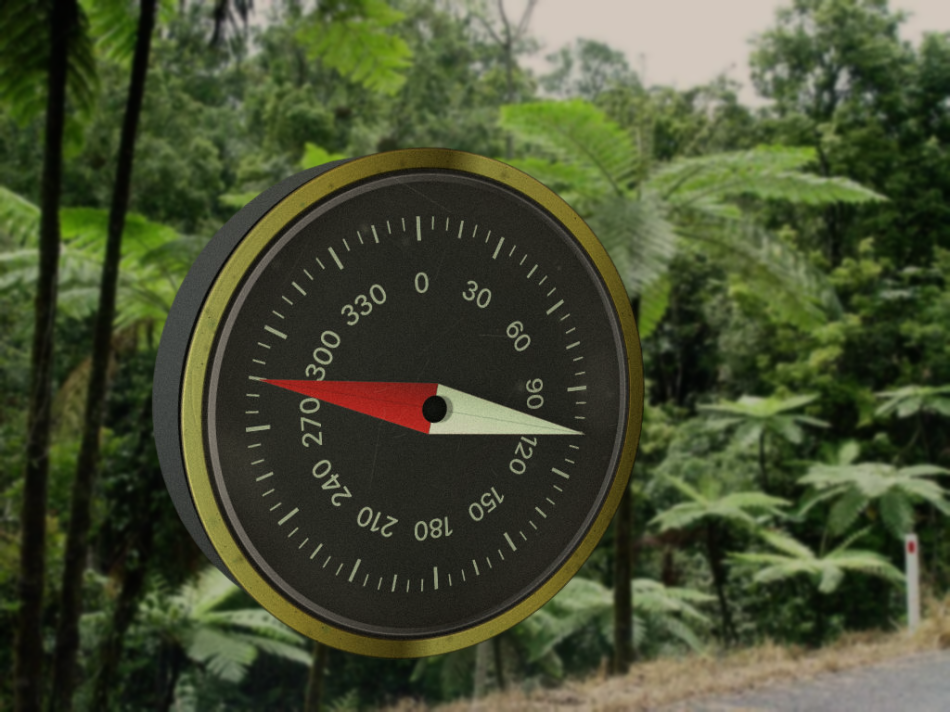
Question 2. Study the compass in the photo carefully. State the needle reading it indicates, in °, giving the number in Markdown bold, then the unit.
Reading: **285** °
